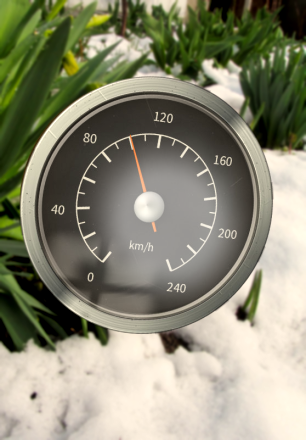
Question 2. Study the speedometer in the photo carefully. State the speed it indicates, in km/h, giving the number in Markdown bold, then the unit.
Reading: **100** km/h
